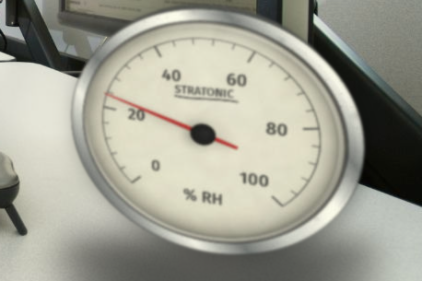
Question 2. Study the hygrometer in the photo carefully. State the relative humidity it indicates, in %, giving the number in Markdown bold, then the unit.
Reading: **24** %
